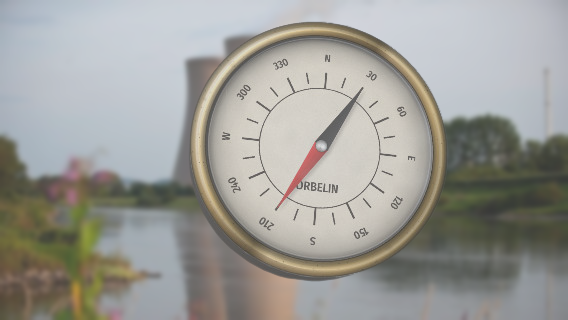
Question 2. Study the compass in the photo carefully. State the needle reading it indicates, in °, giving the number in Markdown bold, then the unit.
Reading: **210** °
